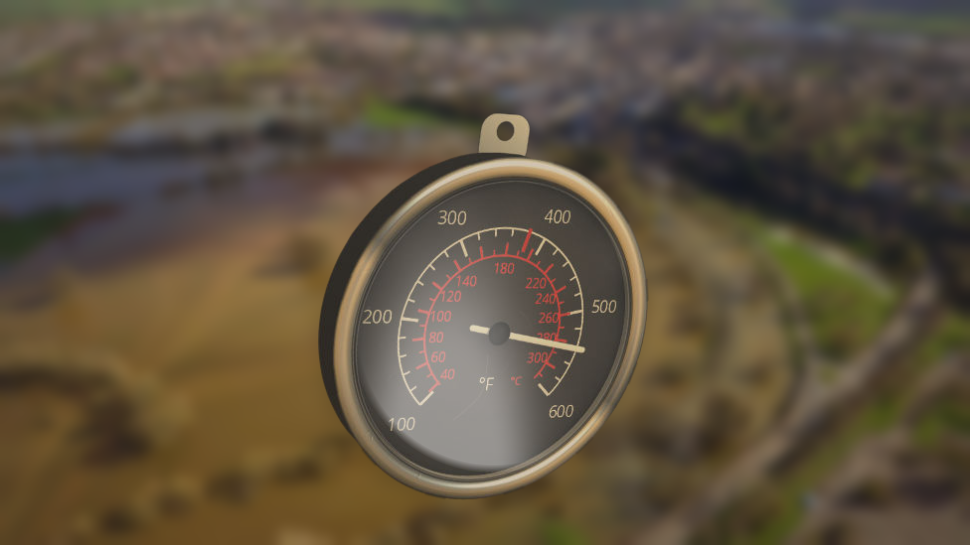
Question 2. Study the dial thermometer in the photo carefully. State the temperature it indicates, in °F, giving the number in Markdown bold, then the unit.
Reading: **540** °F
